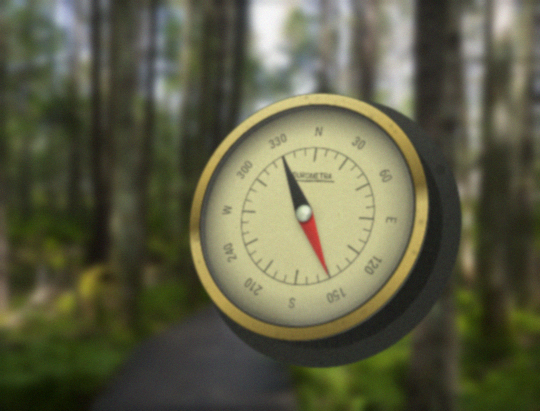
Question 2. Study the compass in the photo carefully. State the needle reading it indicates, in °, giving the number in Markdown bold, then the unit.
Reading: **150** °
